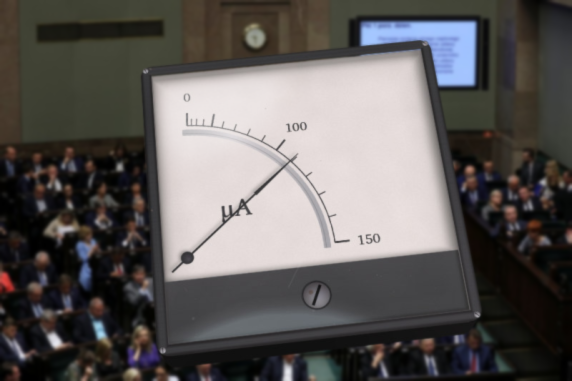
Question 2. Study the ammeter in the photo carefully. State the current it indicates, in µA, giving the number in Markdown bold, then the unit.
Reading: **110** µA
